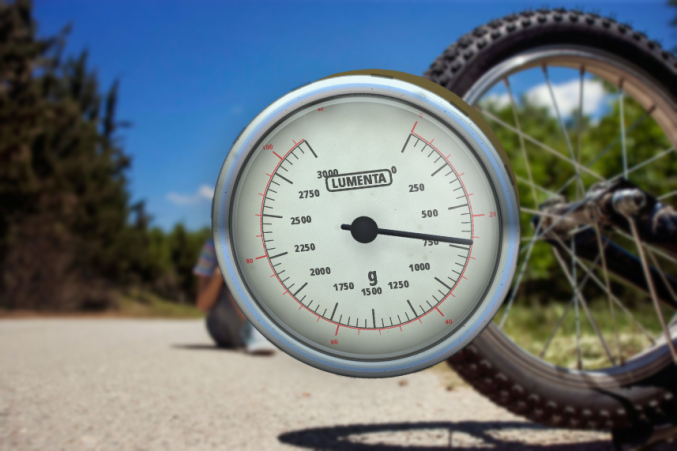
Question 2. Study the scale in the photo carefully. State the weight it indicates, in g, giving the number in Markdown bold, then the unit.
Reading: **700** g
